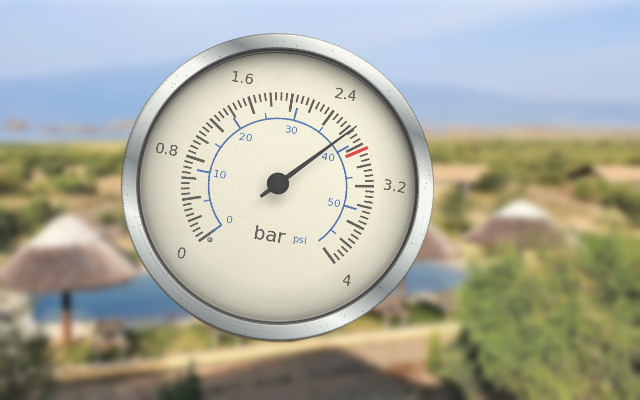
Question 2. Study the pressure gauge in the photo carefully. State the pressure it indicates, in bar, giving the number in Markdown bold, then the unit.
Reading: **2.65** bar
